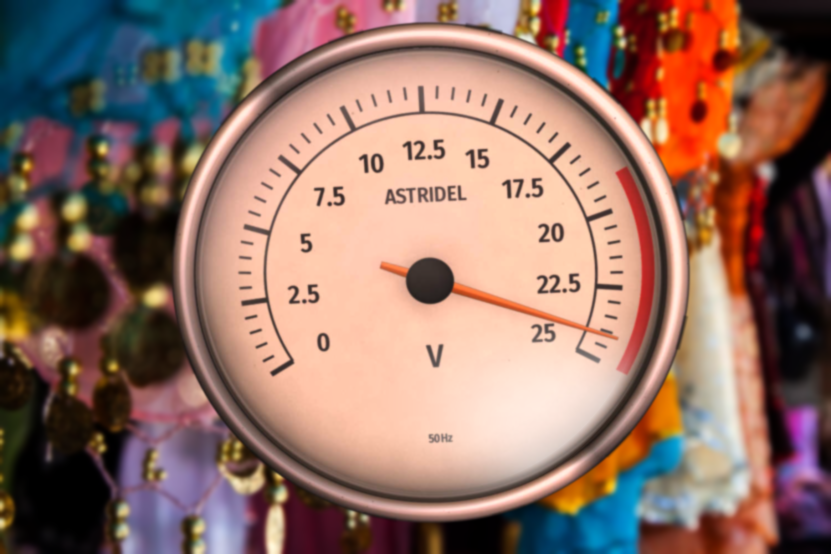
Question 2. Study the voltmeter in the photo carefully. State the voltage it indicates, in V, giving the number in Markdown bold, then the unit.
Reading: **24** V
